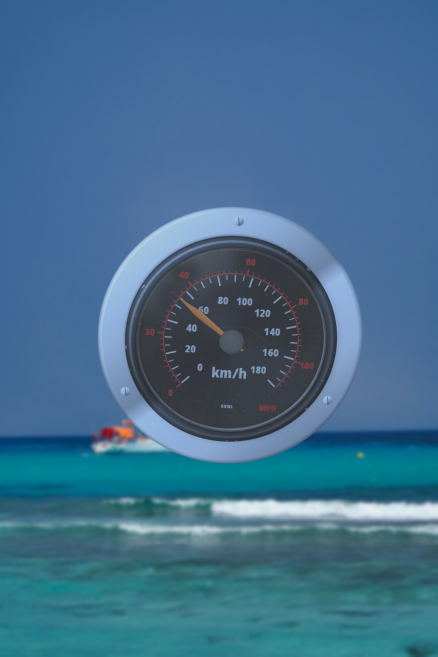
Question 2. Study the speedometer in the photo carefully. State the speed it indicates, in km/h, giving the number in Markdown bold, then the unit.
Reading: **55** km/h
